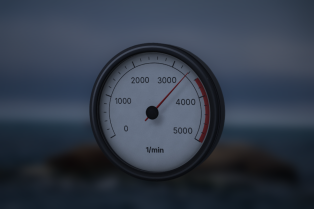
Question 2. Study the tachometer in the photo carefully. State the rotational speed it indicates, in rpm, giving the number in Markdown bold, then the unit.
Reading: **3400** rpm
